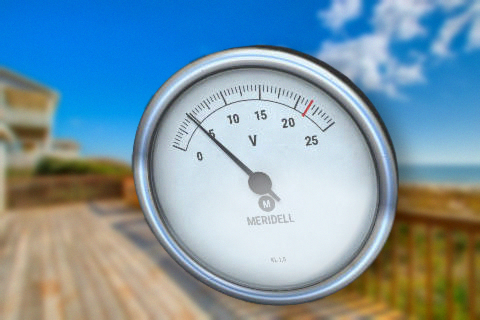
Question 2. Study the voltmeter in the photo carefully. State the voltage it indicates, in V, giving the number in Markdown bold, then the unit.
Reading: **5** V
